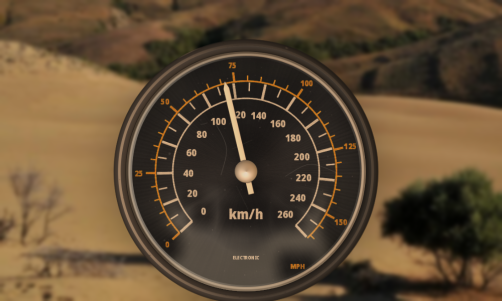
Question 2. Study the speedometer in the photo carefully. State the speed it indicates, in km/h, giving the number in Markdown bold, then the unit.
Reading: **115** km/h
